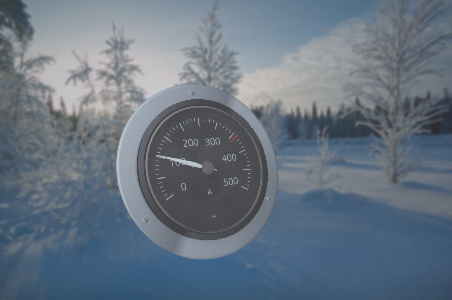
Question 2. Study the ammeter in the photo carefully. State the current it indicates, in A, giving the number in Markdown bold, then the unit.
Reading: **100** A
